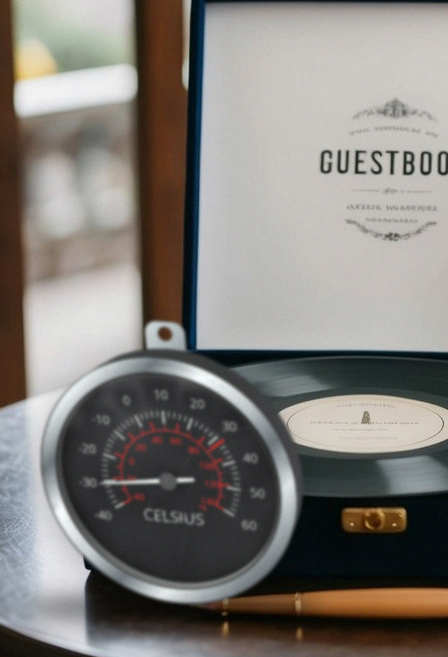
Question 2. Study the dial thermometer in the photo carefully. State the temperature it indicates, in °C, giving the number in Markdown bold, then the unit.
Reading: **-30** °C
